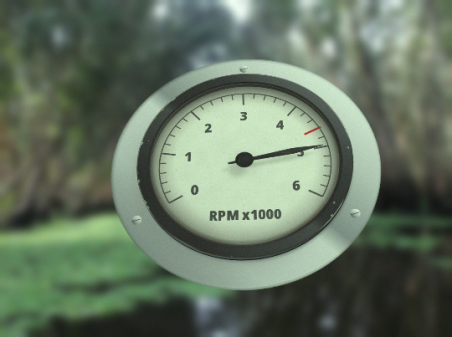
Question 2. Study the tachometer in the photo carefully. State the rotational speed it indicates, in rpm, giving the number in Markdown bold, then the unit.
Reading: **5000** rpm
